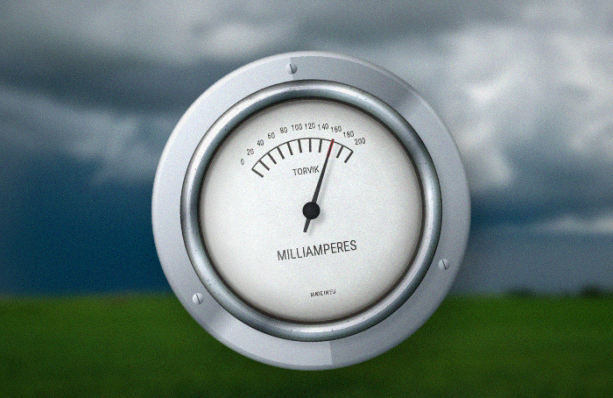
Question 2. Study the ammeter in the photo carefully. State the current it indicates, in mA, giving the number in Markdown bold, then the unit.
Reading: **160** mA
